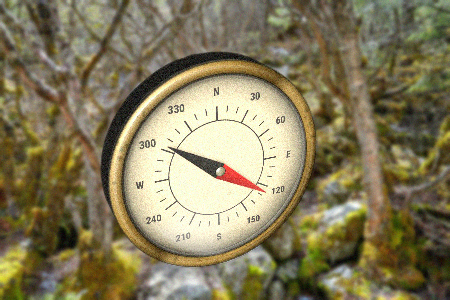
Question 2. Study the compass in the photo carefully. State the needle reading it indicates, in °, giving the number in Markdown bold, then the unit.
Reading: **125** °
